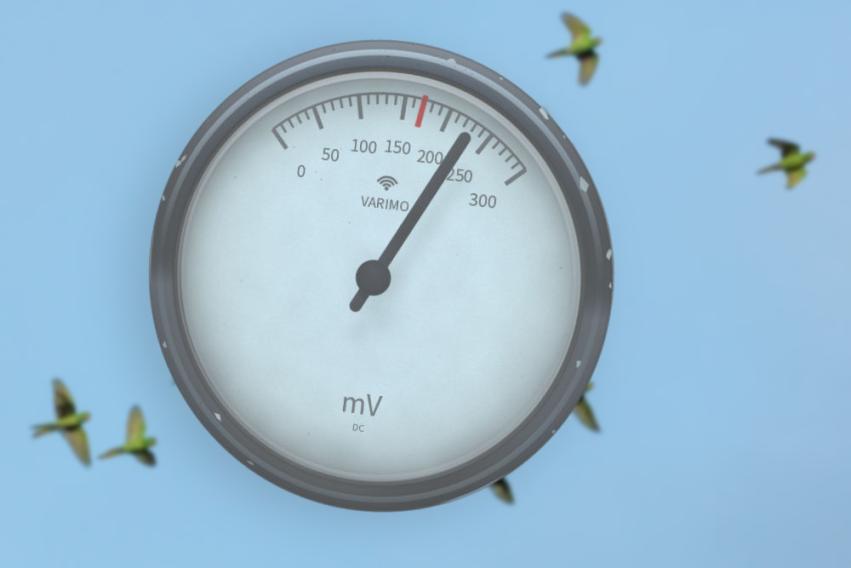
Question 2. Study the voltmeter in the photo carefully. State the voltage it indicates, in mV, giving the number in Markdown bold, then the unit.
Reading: **230** mV
